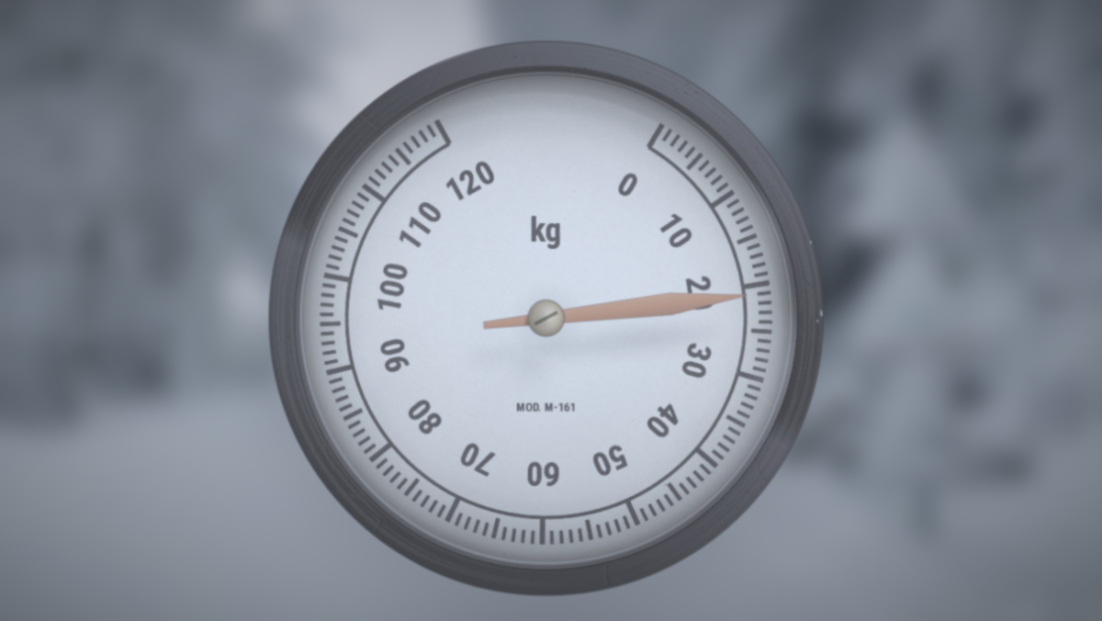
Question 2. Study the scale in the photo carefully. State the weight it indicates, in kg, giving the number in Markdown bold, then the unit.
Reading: **21** kg
